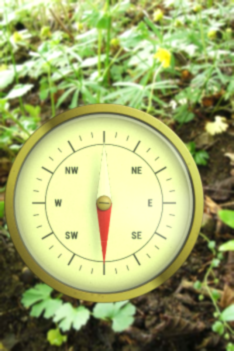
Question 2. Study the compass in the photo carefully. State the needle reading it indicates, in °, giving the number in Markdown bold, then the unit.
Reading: **180** °
